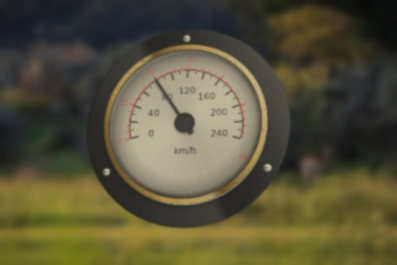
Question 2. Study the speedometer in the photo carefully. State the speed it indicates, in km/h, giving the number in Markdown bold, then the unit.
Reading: **80** km/h
